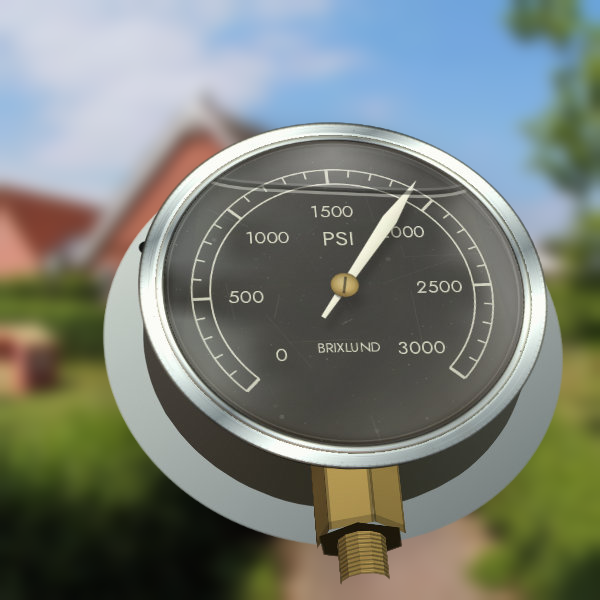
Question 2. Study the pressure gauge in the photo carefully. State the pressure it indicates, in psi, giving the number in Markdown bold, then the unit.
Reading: **1900** psi
